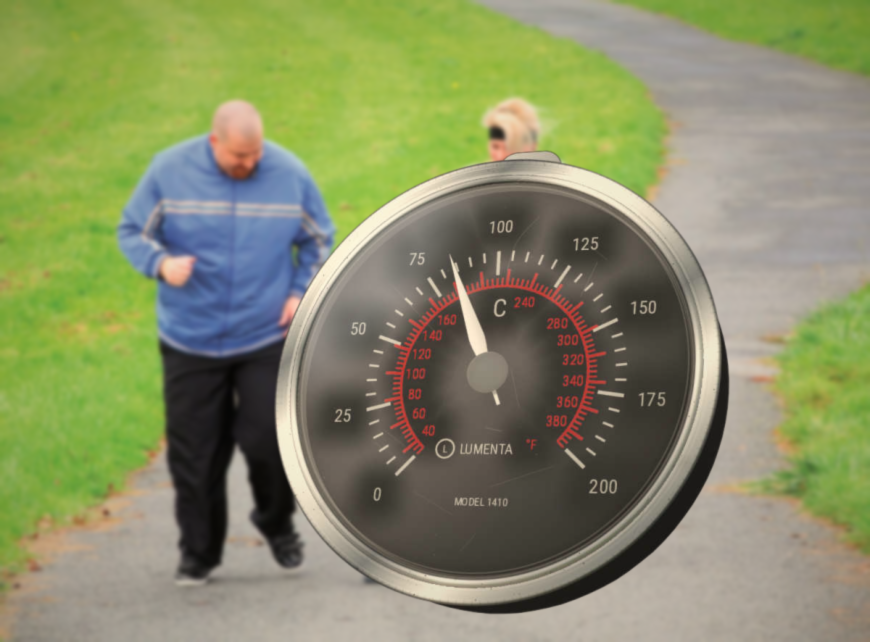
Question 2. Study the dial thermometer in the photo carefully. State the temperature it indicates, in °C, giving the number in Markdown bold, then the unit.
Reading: **85** °C
